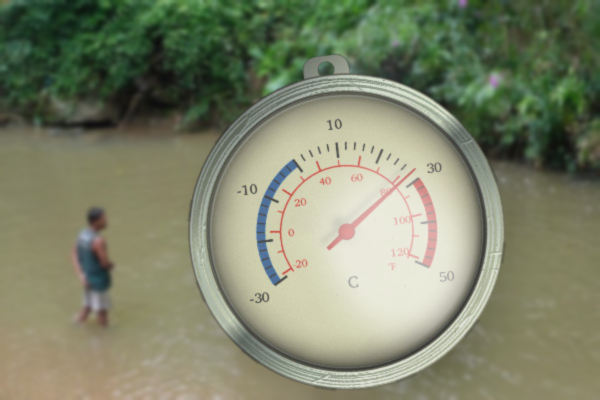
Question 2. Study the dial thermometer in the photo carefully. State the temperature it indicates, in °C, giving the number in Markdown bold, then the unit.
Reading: **28** °C
